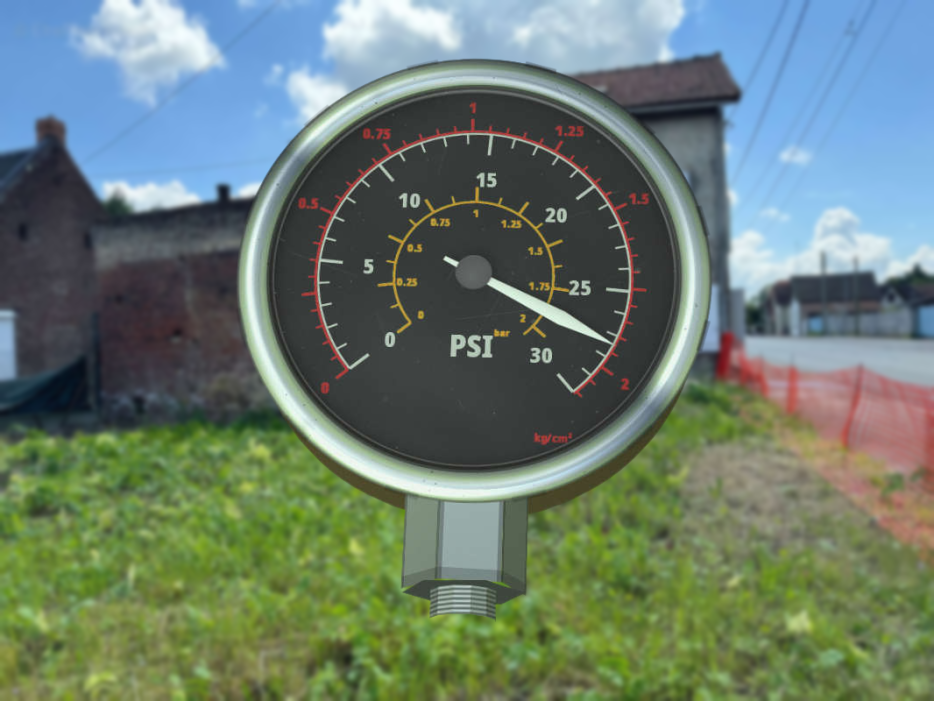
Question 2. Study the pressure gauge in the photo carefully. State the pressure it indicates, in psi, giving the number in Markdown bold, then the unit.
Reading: **27.5** psi
